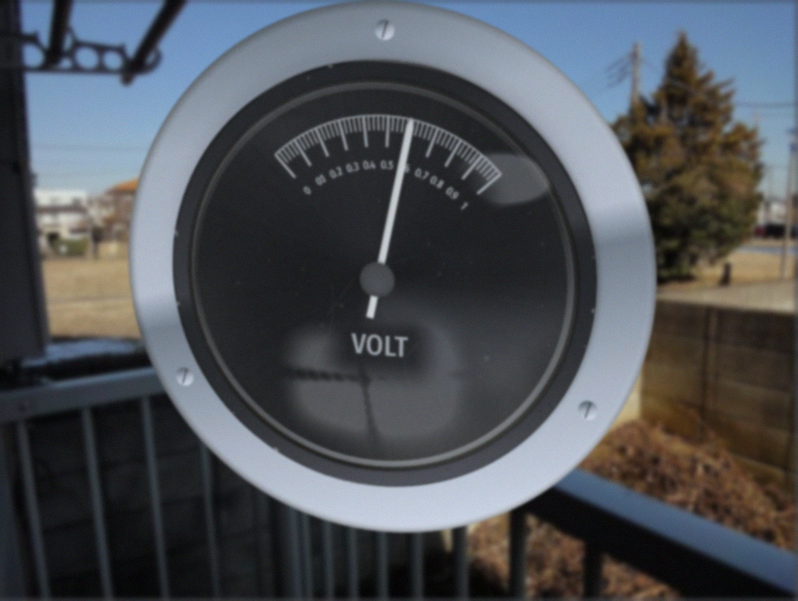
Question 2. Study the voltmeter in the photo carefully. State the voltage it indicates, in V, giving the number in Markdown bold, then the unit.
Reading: **0.6** V
